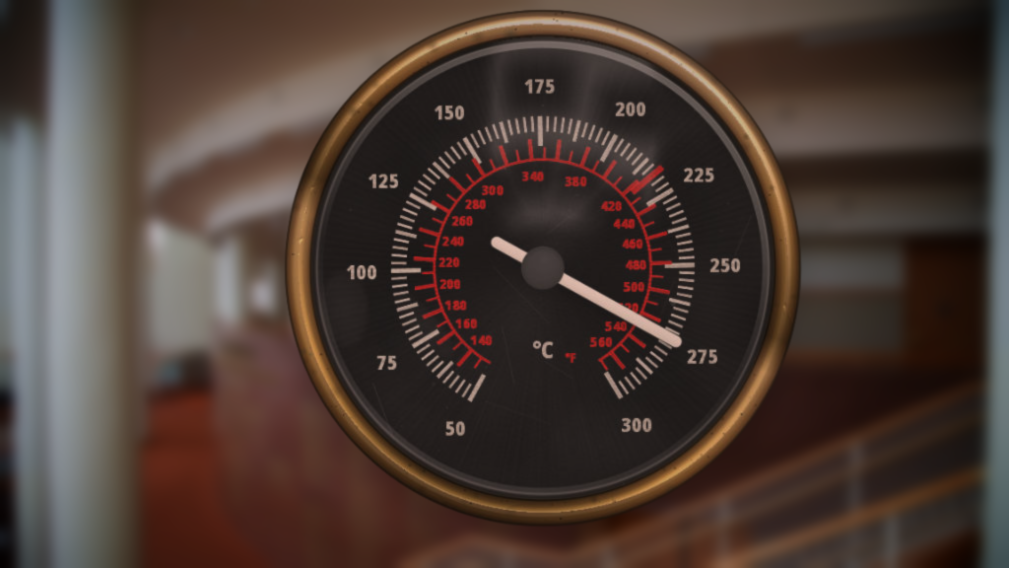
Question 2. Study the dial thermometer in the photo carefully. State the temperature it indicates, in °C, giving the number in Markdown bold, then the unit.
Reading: **275** °C
